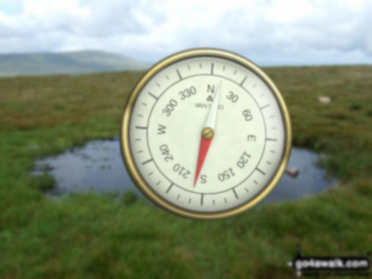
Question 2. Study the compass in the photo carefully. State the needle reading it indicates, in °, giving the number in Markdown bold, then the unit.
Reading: **190** °
